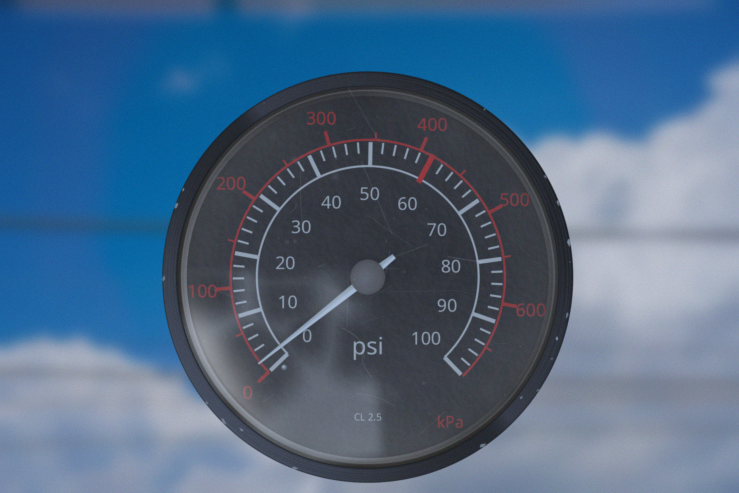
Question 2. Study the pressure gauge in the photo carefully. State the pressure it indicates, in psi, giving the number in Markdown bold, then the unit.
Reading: **2** psi
